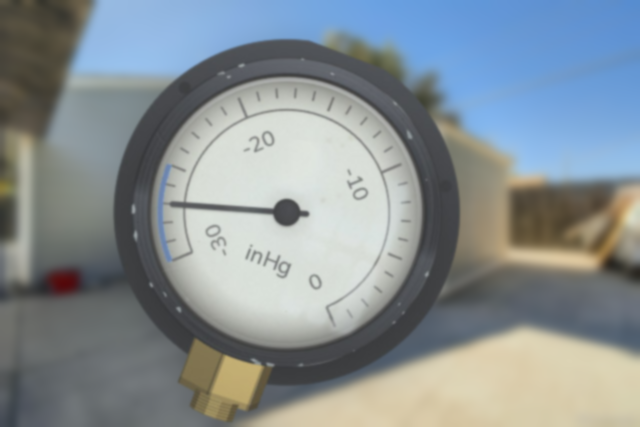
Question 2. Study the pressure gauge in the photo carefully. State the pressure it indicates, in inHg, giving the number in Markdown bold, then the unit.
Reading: **-27** inHg
